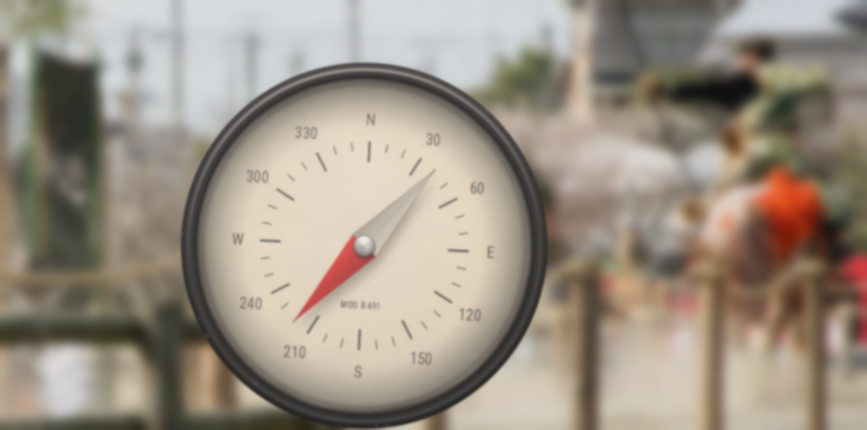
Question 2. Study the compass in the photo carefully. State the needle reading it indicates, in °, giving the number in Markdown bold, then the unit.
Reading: **220** °
